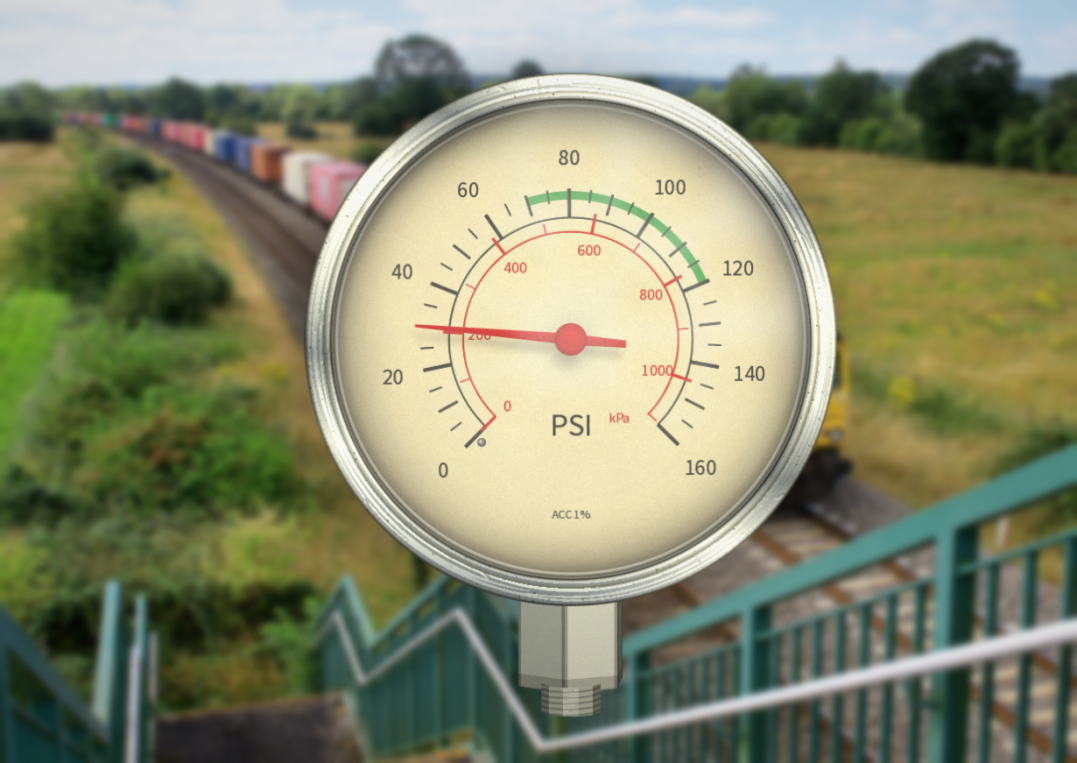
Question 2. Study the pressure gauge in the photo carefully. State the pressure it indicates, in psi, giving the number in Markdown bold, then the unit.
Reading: **30** psi
